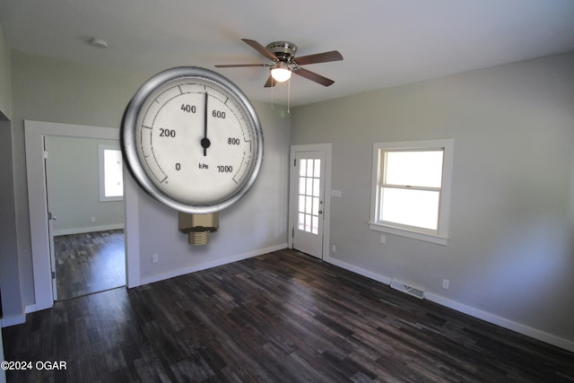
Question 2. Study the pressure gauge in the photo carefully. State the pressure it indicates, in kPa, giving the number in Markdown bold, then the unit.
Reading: **500** kPa
